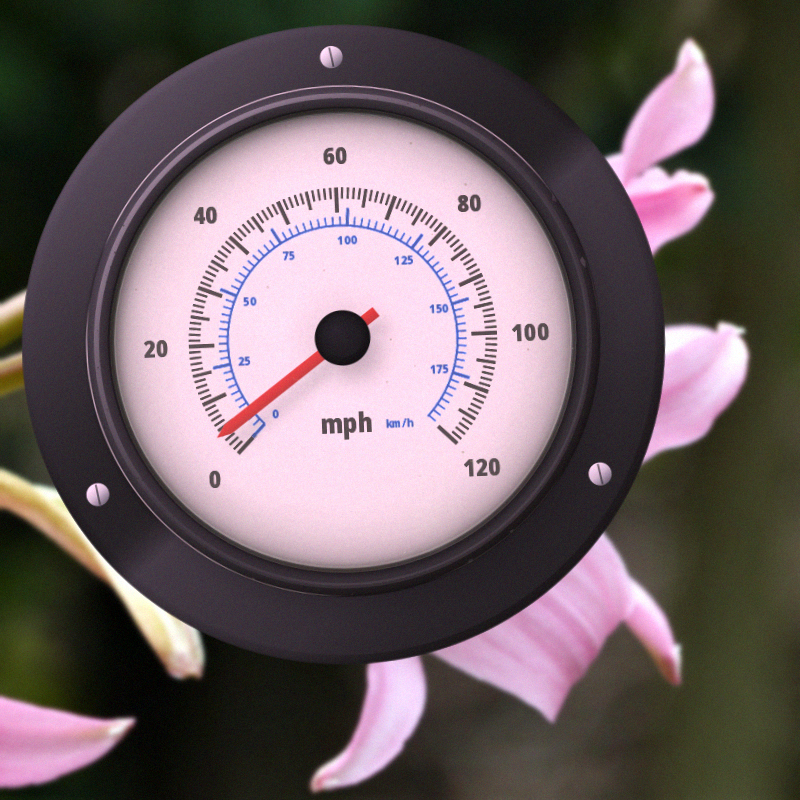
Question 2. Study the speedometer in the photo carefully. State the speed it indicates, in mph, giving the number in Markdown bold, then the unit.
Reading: **4** mph
